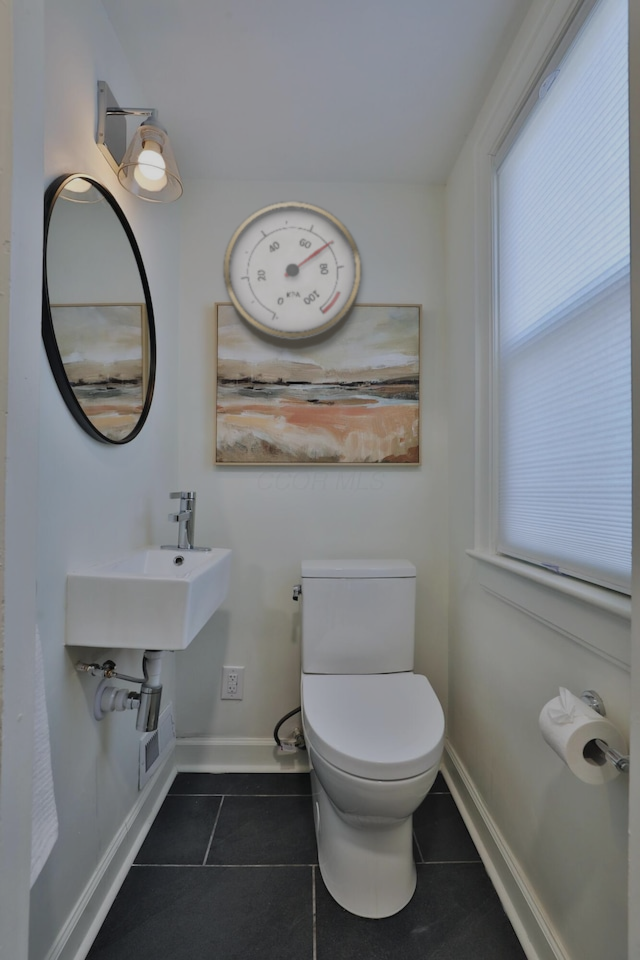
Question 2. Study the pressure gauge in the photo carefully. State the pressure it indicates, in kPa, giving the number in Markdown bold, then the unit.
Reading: **70** kPa
